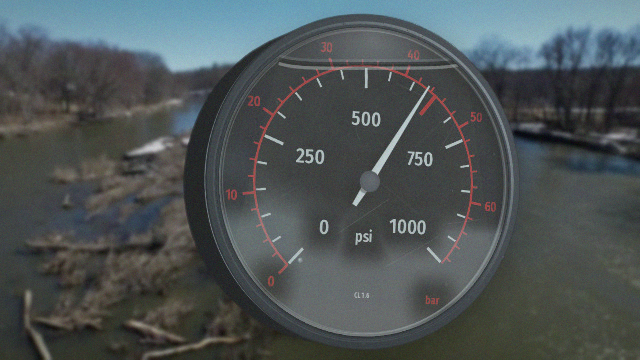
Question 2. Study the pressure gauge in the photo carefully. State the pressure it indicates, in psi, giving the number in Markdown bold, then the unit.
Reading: **625** psi
